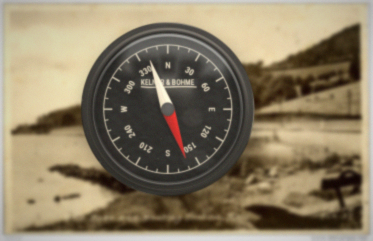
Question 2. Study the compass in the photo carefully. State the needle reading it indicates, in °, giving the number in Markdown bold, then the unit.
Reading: **160** °
